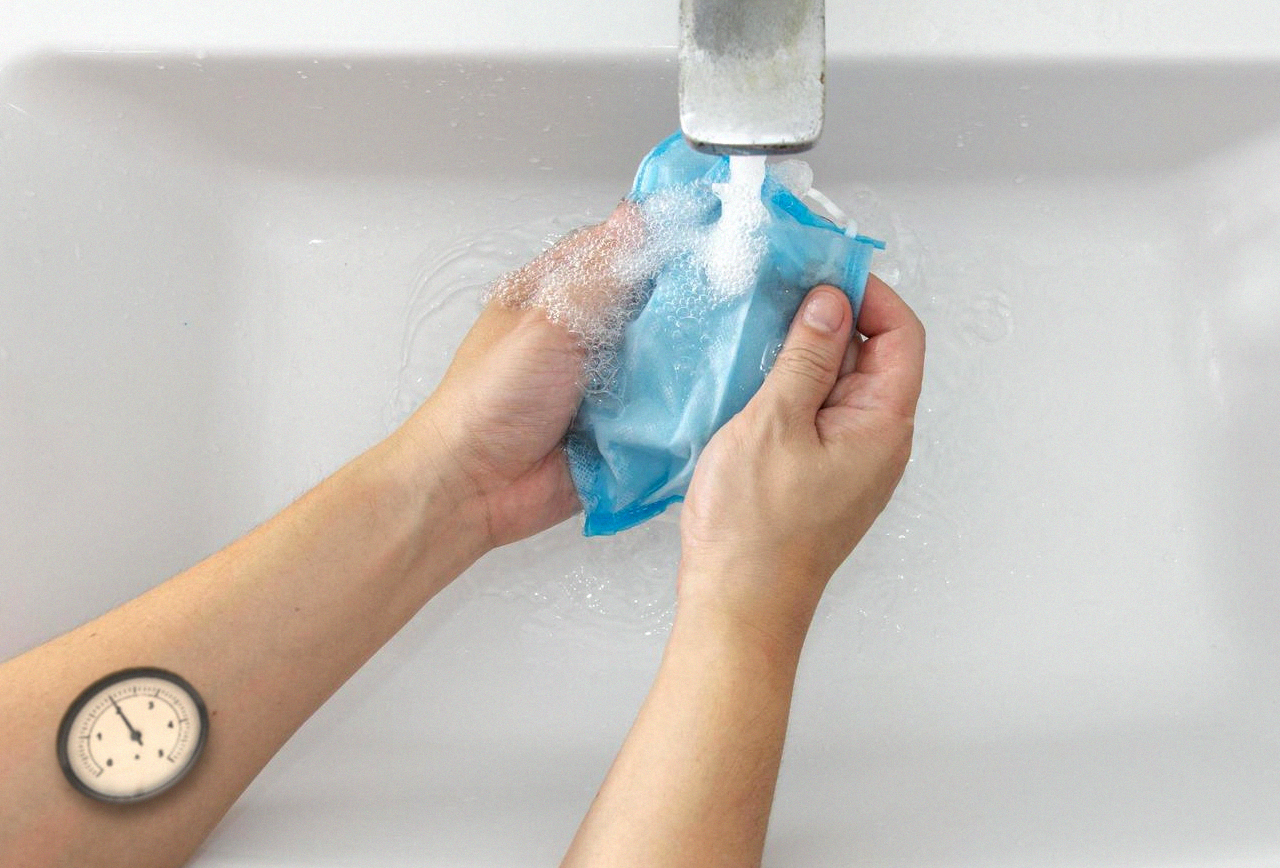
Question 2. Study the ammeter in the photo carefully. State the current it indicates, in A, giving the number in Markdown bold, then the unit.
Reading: **2** A
